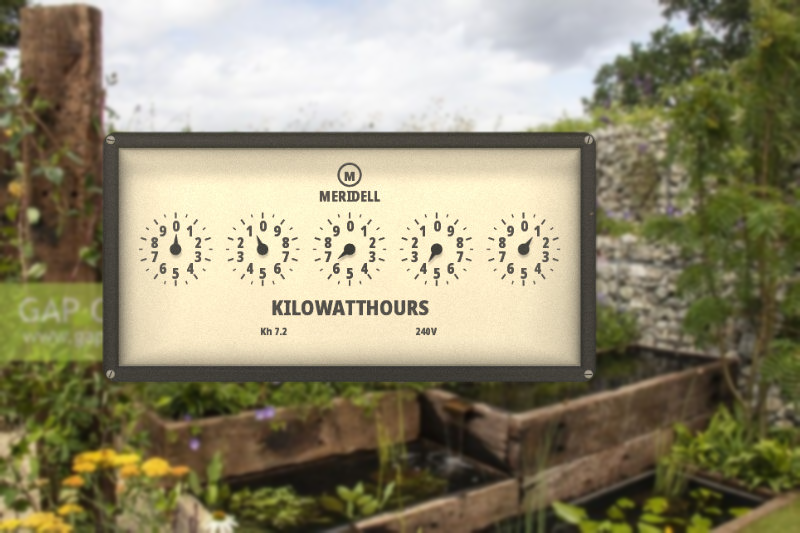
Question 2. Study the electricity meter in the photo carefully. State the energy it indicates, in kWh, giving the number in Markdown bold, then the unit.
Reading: **641** kWh
